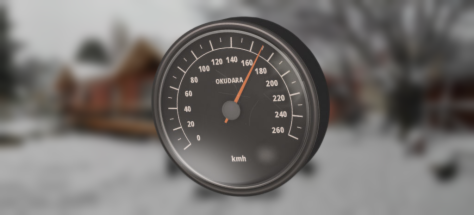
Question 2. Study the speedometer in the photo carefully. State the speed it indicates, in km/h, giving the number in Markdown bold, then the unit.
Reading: **170** km/h
